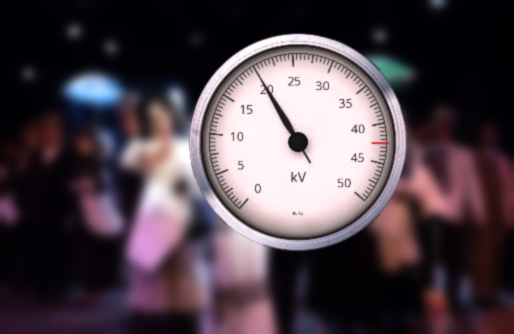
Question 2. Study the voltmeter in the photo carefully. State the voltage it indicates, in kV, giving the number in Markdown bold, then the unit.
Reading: **20** kV
